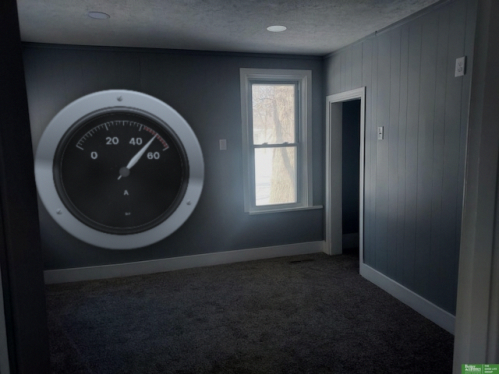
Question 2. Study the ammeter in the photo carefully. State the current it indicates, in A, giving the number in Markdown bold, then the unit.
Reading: **50** A
